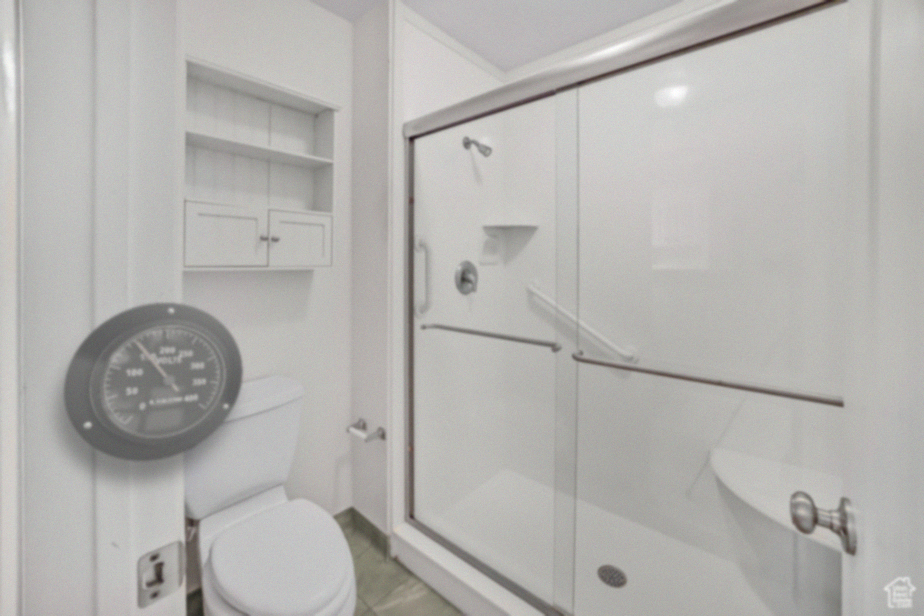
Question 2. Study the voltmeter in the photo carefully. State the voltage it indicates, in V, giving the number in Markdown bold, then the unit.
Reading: **150** V
